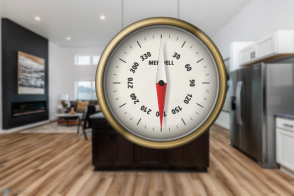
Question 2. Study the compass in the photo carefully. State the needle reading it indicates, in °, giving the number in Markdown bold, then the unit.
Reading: **180** °
